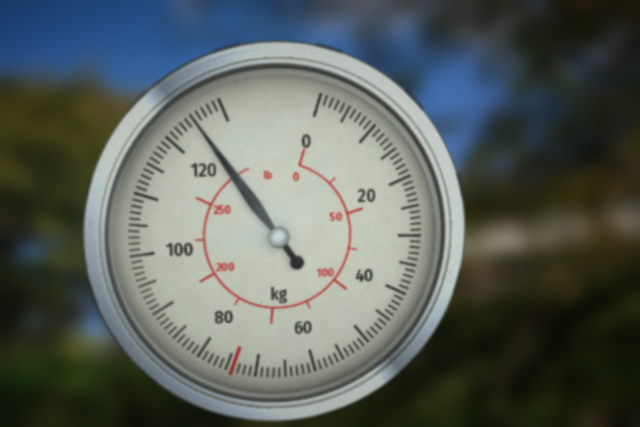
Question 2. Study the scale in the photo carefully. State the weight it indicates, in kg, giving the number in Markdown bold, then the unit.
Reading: **125** kg
